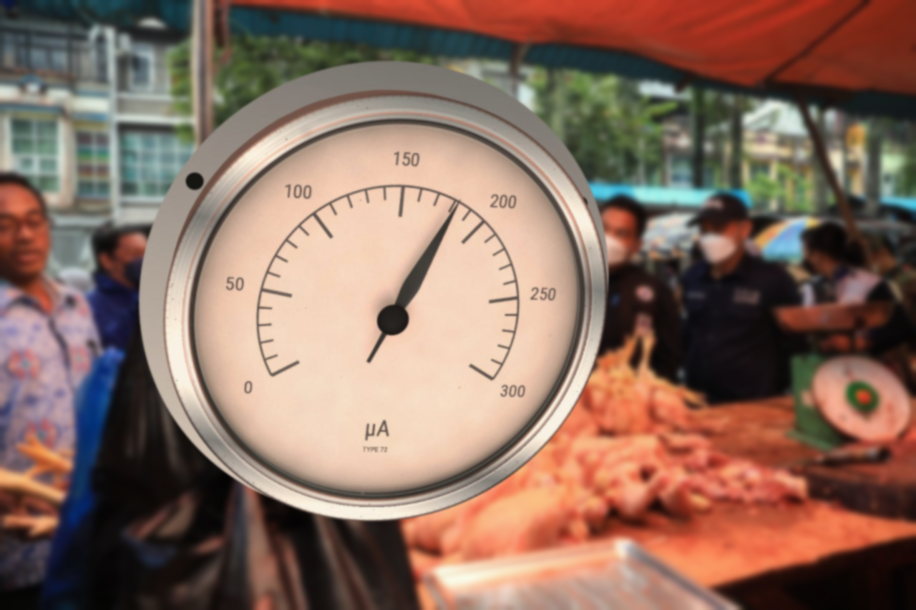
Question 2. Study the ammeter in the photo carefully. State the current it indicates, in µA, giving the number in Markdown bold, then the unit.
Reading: **180** µA
